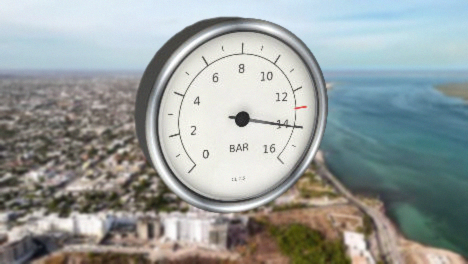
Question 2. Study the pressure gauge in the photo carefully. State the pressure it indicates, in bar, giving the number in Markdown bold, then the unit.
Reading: **14** bar
